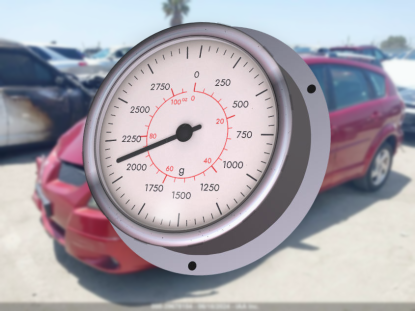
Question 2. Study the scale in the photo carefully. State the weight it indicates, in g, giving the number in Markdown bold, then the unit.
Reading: **2100** g
